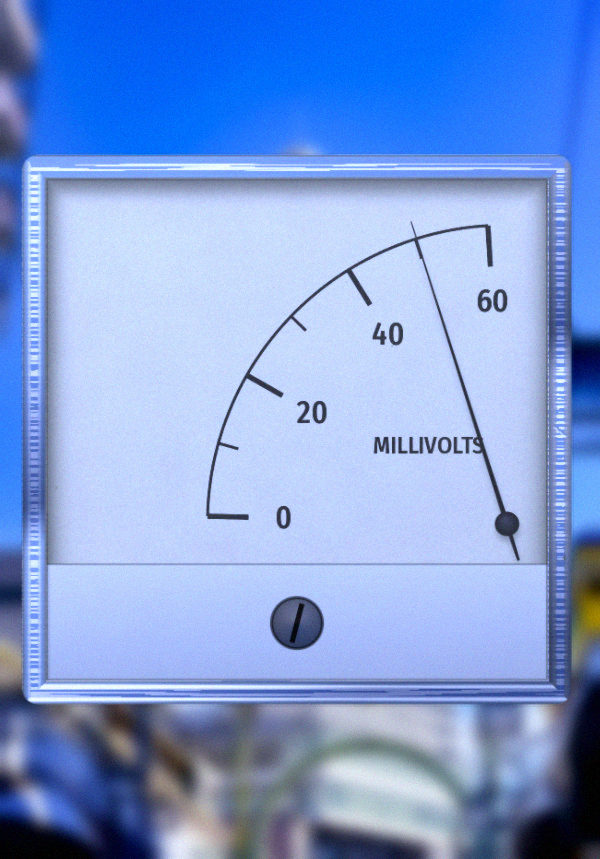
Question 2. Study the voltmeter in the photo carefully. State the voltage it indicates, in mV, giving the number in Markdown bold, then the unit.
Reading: **50** mV
